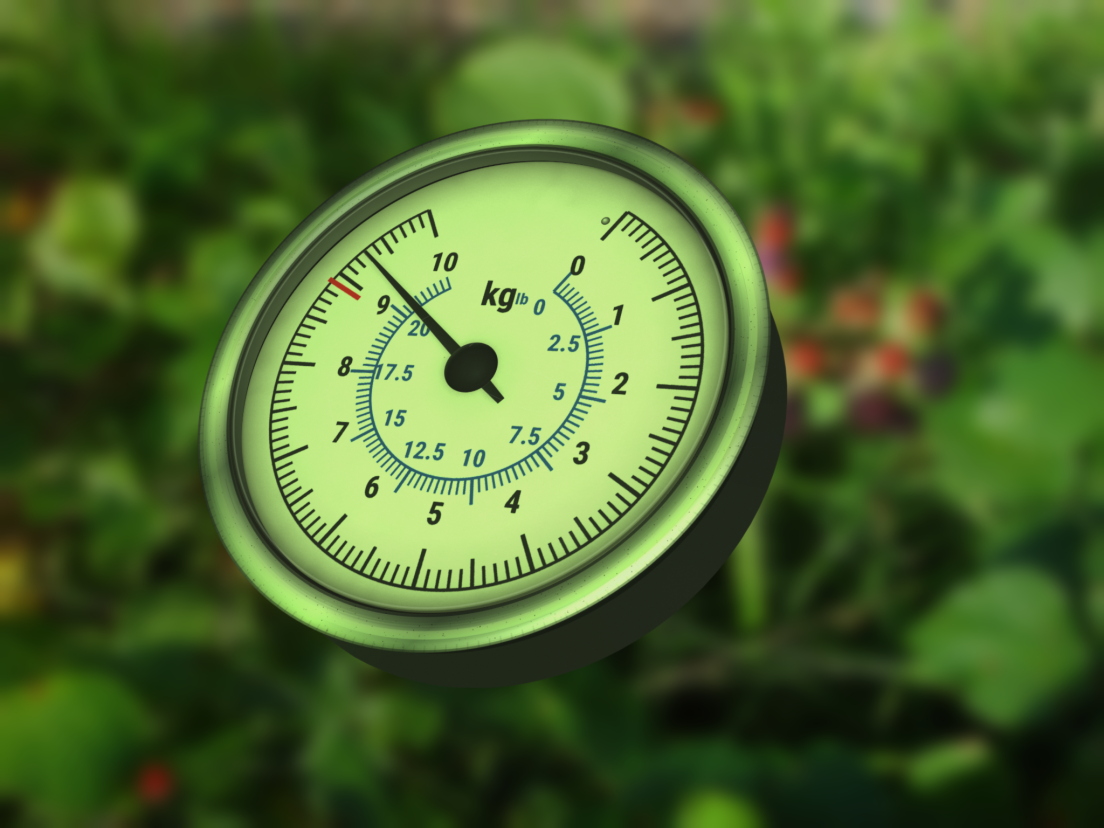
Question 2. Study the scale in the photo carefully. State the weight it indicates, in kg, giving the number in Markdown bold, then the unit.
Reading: **9.3** kg
